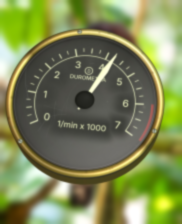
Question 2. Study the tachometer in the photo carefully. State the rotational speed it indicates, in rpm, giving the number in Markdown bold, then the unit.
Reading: **4250** rpm
